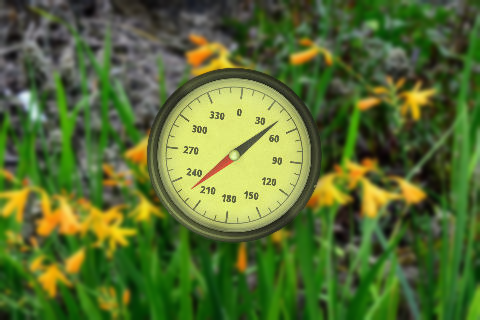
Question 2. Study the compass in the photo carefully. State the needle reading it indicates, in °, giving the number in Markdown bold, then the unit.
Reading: **225** °
